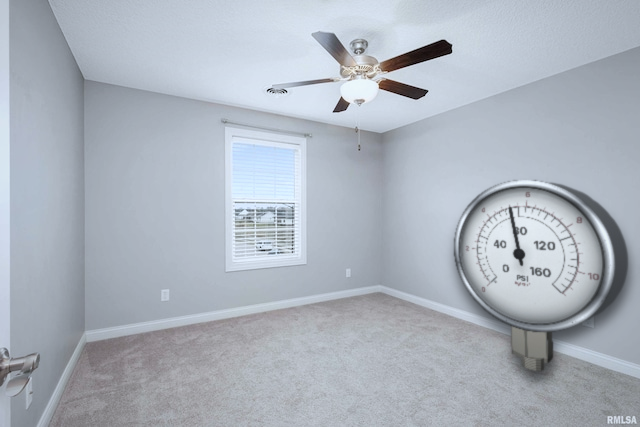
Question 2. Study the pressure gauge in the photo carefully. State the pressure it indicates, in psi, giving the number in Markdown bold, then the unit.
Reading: **75** psi
